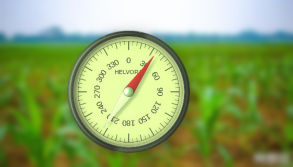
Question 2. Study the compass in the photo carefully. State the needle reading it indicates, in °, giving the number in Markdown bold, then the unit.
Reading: **35** °
